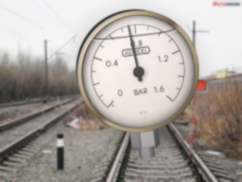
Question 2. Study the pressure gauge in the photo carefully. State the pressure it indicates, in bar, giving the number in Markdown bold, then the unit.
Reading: **0.75** bar
